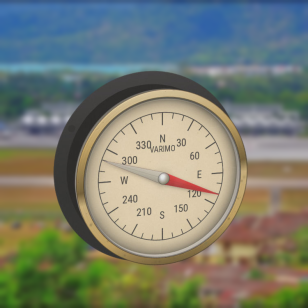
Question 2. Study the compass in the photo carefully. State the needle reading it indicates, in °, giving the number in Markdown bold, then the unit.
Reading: **110** °
